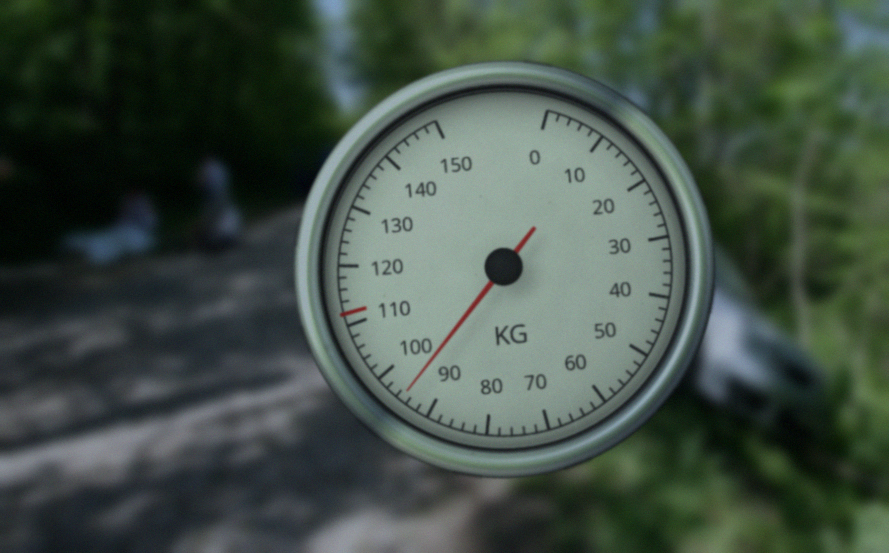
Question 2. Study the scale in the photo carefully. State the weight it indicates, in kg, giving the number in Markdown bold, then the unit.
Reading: **95** kg
